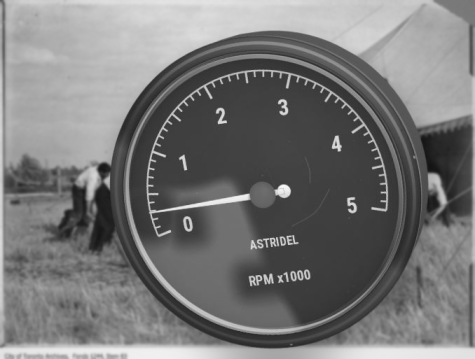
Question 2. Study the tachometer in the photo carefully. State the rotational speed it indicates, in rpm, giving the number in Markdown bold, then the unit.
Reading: **300** rpm
